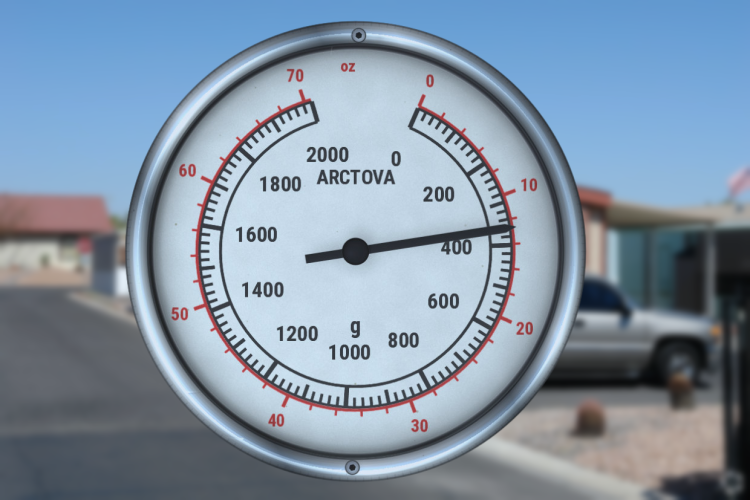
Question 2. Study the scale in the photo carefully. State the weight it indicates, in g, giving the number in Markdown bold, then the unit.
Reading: **360** g
